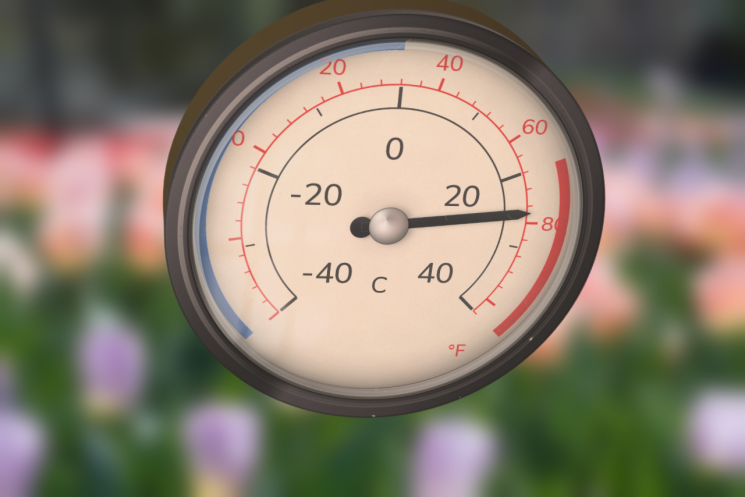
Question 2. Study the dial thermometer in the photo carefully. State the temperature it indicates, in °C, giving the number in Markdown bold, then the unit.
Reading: **25** °C
